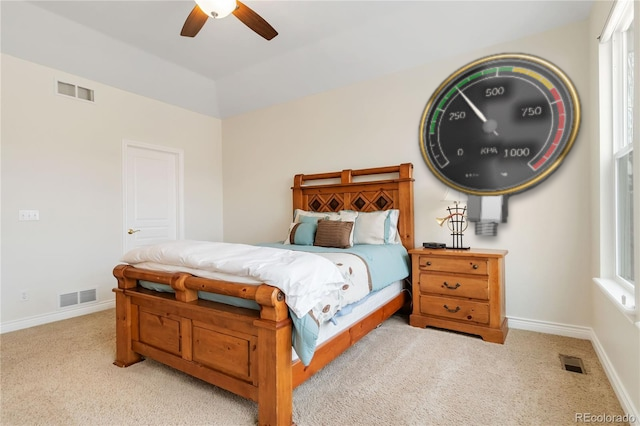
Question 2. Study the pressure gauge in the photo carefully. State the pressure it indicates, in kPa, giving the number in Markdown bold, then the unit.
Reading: **350** kPa
